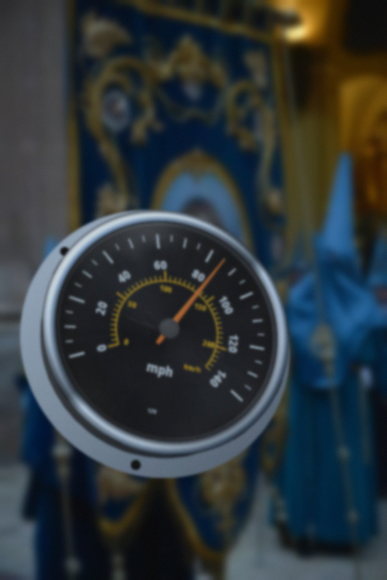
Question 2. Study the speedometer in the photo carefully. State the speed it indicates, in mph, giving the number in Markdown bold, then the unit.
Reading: **85** mph
